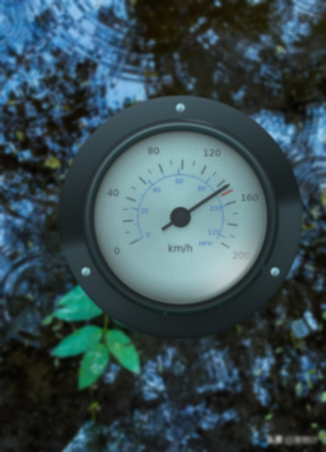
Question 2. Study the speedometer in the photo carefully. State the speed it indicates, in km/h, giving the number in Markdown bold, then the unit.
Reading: **145** km/h
